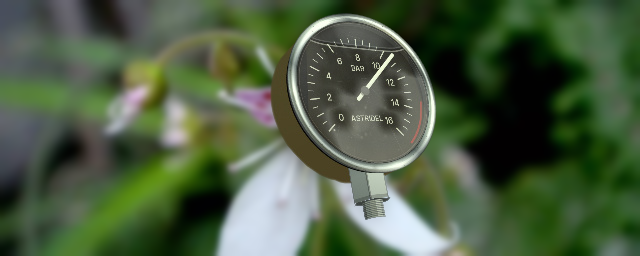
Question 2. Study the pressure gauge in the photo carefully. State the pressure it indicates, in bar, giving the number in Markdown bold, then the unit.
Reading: **10.5** bar
